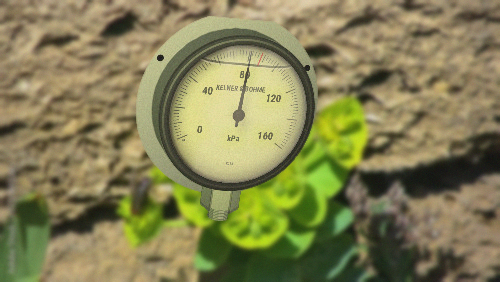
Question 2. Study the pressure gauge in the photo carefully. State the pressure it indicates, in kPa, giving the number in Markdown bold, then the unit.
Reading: **80** kPa
